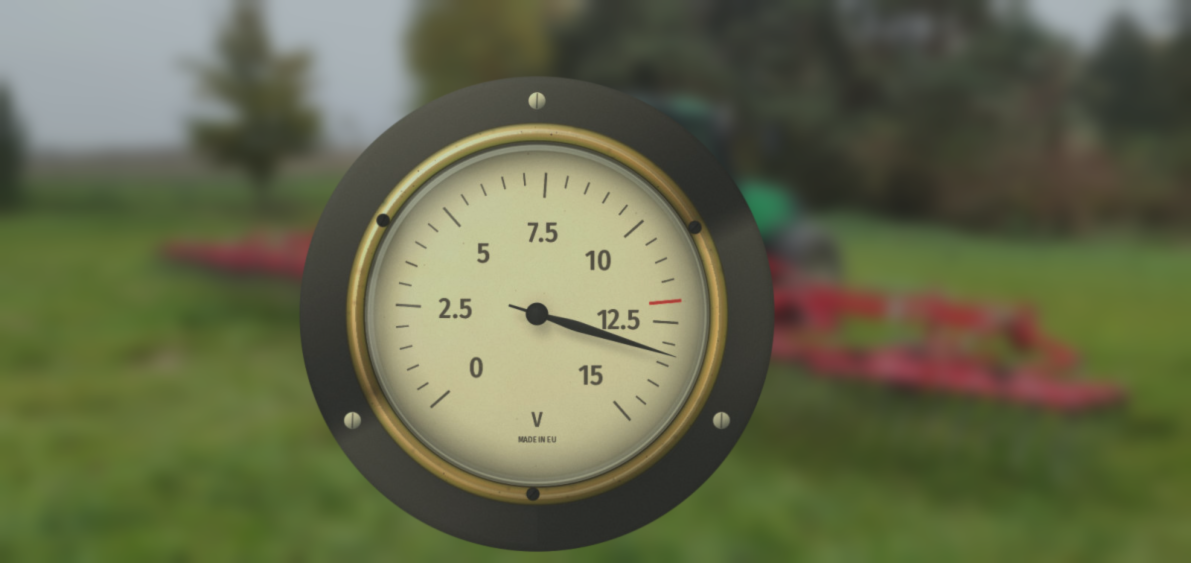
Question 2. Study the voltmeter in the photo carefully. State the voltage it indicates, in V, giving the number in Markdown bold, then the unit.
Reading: **13.25** V
